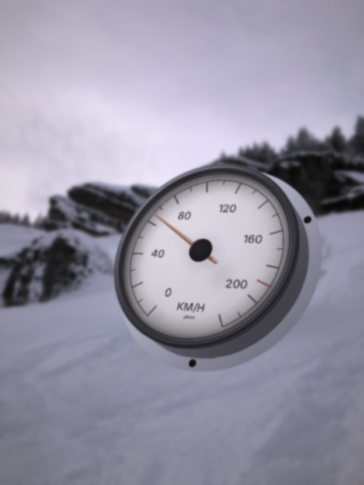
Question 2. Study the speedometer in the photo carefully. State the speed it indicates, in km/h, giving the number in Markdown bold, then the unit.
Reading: **65** km/h
